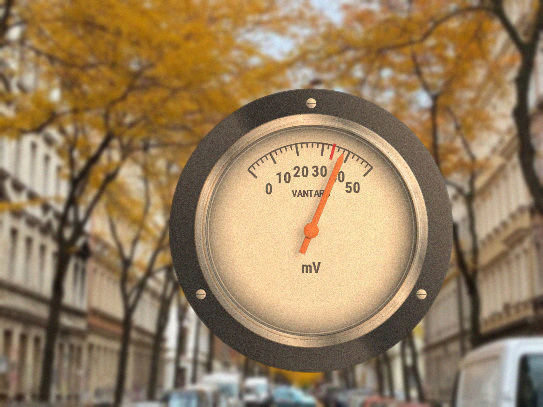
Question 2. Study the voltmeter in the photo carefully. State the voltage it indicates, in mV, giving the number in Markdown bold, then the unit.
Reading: **38** mV
